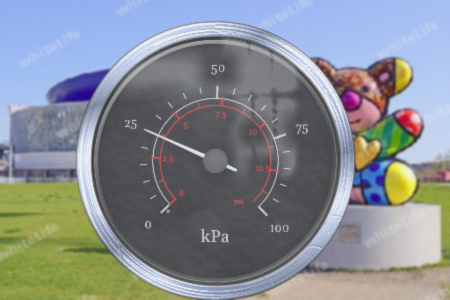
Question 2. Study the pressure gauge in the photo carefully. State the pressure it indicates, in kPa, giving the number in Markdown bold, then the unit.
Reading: **25** kPa
